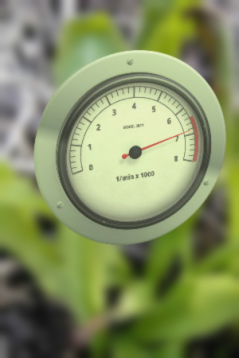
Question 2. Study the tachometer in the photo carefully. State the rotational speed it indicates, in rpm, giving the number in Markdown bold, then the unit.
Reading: **6800** rpm
